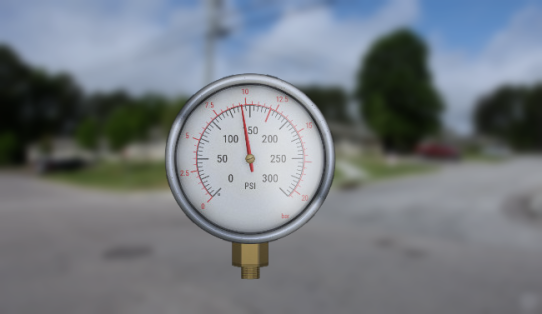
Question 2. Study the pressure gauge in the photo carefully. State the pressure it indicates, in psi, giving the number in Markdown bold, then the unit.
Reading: **140** psi
